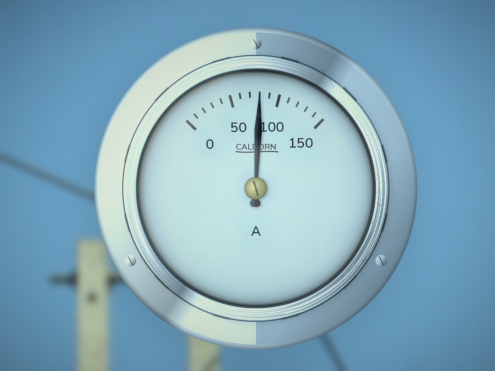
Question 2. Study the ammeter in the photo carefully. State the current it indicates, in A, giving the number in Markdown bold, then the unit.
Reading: **80** A
